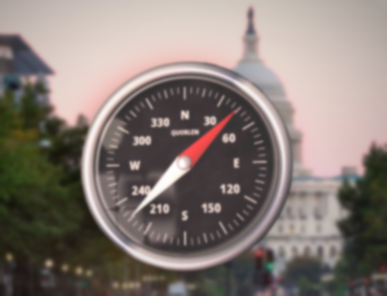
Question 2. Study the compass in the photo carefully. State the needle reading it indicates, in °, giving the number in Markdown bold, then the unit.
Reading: **45** °
